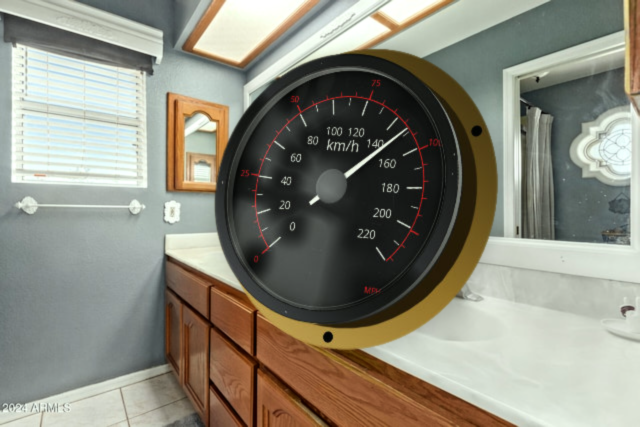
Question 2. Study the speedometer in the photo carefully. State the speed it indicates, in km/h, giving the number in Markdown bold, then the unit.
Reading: **150** km/h
